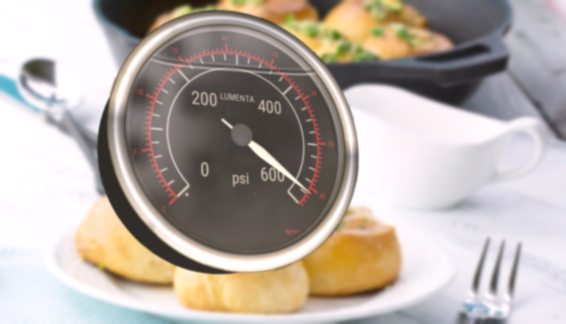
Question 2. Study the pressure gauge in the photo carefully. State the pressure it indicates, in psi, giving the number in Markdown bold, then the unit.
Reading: **580** psi
